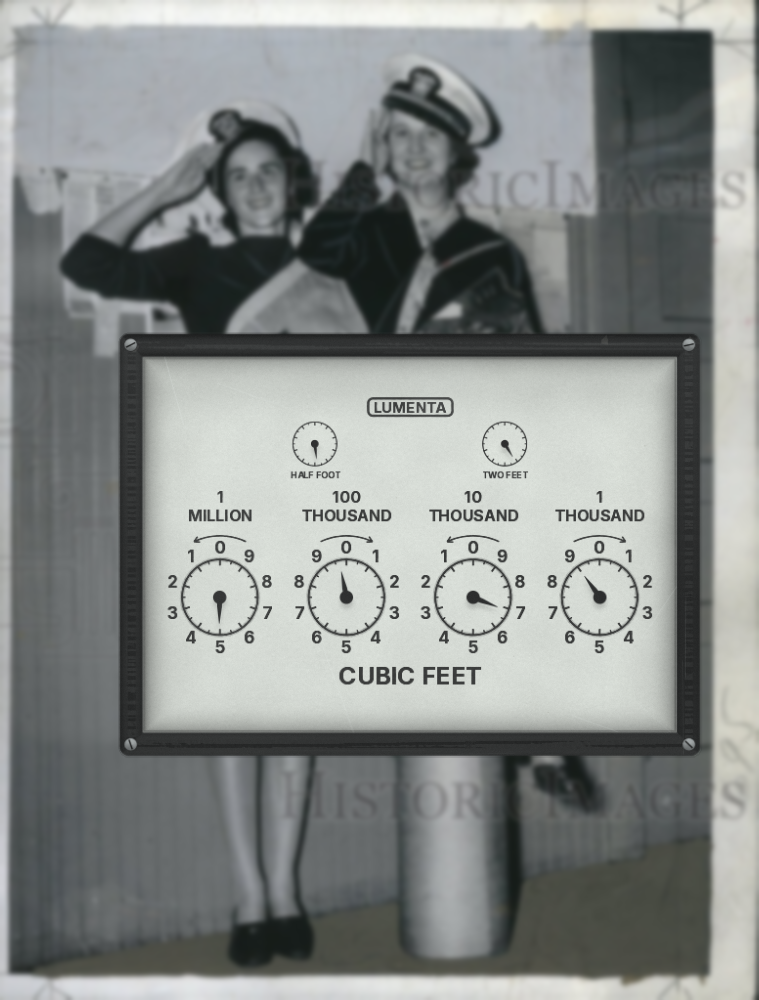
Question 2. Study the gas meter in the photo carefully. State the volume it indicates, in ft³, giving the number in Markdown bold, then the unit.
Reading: **496900** ft³
